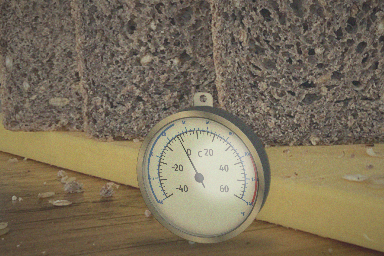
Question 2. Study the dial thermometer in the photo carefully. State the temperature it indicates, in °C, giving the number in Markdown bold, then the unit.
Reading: **0** °C
